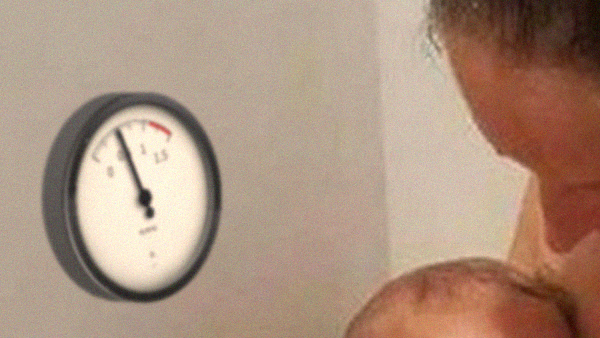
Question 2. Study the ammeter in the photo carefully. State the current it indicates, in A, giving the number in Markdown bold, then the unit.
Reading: **0.5** A
